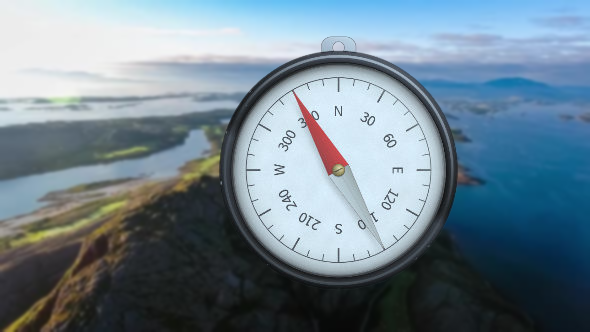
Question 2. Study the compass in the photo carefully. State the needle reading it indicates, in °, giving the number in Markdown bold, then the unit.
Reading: **330** °
